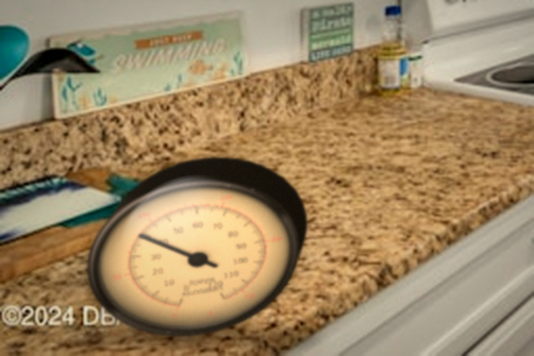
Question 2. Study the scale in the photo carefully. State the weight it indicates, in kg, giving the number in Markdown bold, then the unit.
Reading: **40** kg
